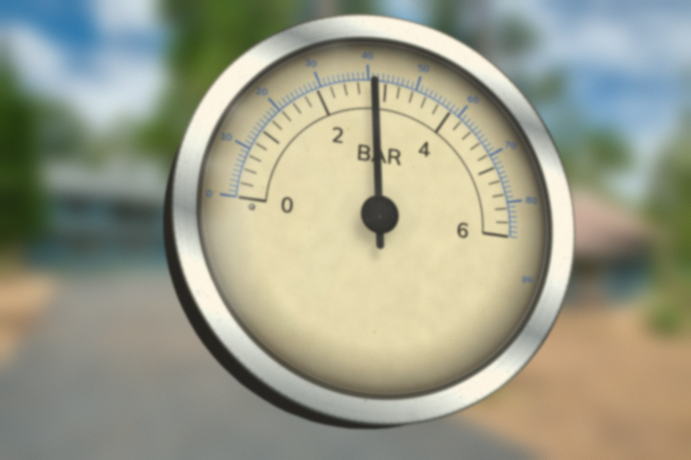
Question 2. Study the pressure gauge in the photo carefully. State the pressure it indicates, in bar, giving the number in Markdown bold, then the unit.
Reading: **2.8** bar
